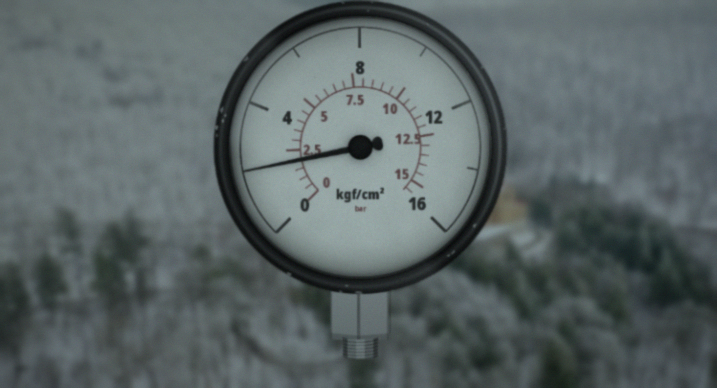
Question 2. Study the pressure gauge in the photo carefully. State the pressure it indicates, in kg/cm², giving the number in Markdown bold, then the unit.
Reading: **2** kg/cm²
